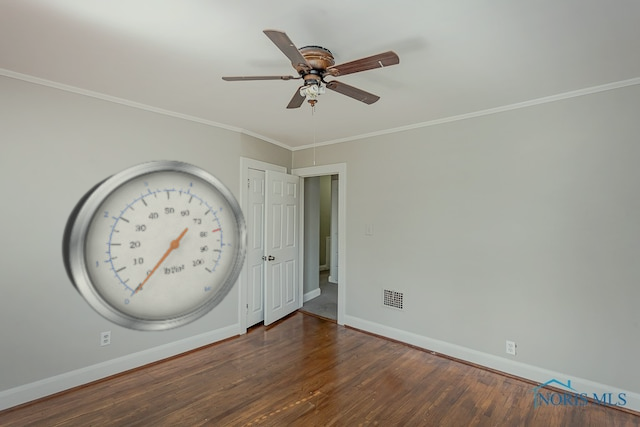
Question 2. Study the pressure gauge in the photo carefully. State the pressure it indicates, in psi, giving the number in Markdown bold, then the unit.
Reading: **0** psi
